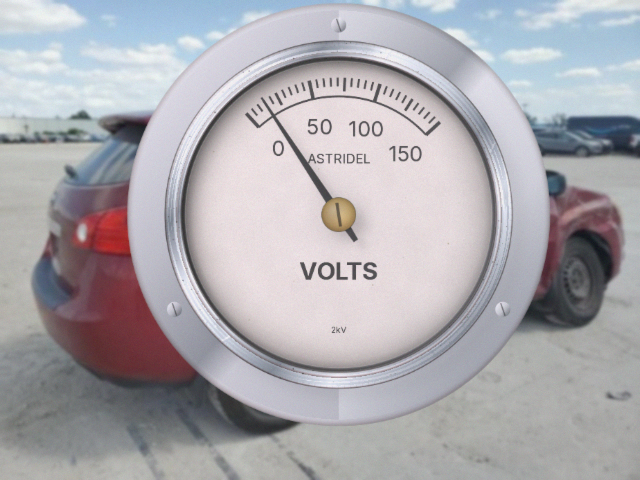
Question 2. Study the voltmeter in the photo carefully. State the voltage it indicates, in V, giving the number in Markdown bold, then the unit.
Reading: **15** V
